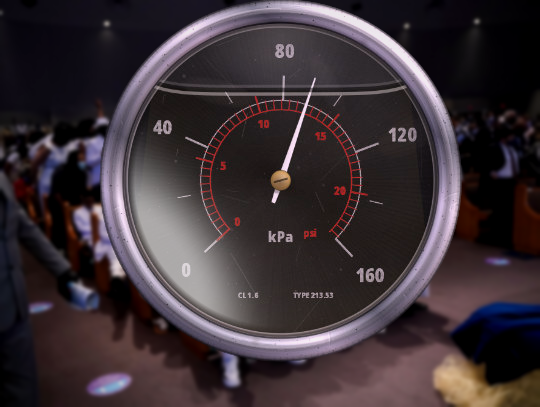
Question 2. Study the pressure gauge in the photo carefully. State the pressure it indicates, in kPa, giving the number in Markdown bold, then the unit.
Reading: **90** kPa
